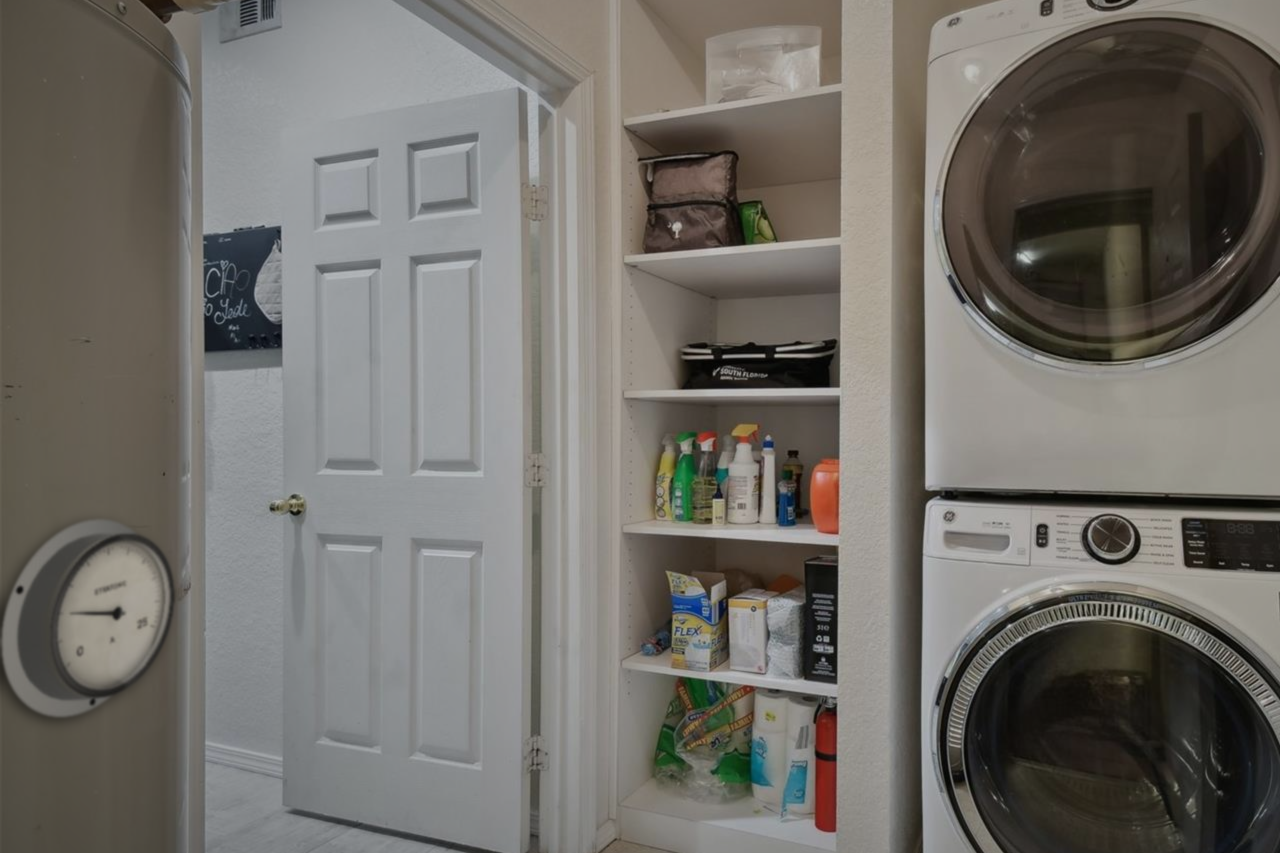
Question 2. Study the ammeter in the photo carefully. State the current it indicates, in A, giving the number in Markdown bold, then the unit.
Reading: **5** A
